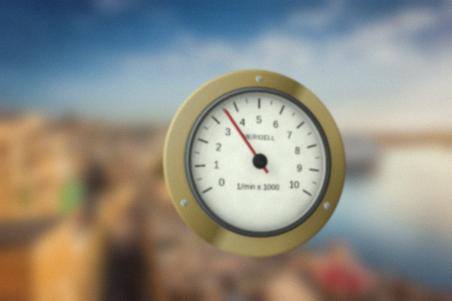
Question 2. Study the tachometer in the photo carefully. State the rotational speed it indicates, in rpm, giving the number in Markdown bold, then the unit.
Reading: **3500** rpm
